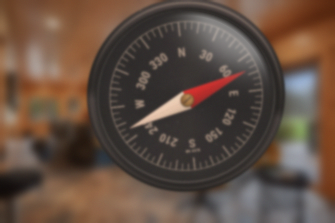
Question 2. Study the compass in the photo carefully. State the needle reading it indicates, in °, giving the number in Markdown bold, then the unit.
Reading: **70** °
